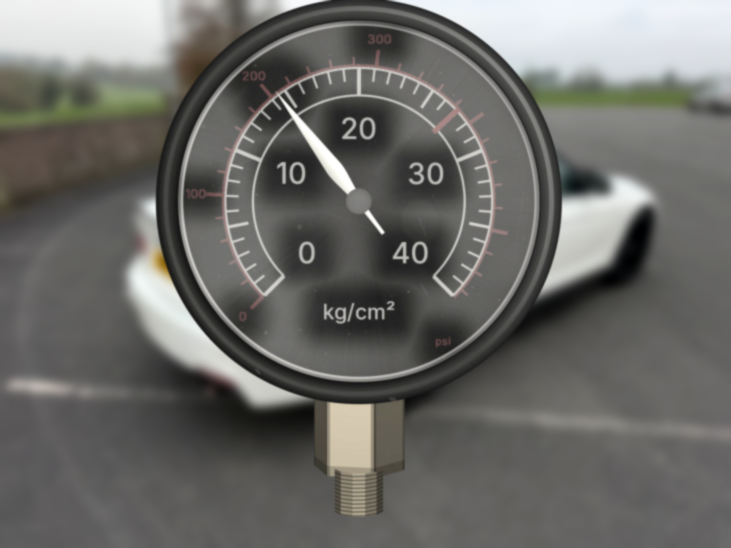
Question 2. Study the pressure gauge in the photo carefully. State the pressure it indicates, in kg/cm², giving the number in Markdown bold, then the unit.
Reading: **14.5** kg/cm²
